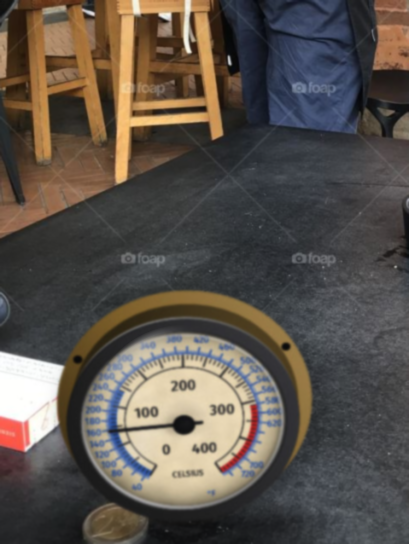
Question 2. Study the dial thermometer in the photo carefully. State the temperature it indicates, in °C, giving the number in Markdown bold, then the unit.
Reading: **75** °C
